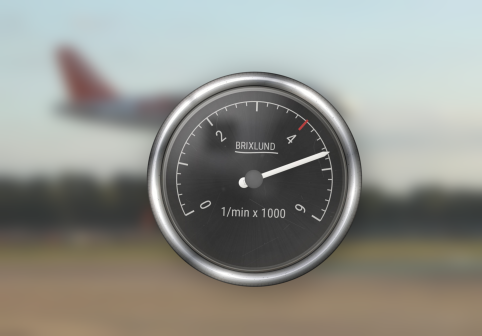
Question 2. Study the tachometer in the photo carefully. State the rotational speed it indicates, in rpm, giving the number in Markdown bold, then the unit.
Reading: **4700** rpm
